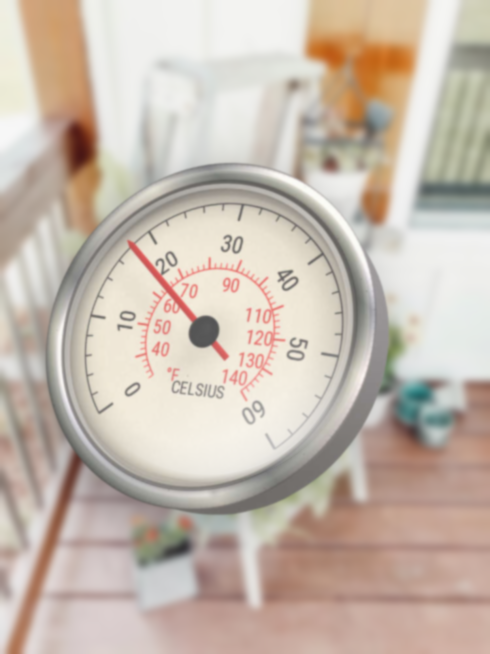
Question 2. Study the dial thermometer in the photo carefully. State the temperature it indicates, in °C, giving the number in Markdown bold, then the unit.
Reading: **18** °C
